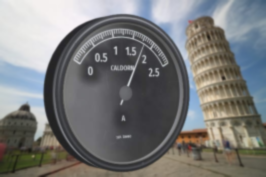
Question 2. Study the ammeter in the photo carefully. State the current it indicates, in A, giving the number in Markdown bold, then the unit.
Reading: **1.75** A
